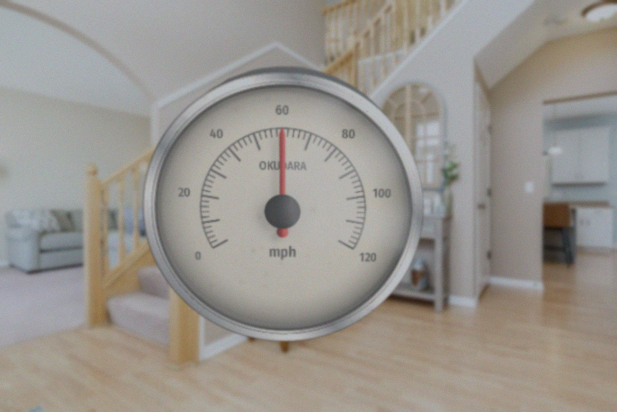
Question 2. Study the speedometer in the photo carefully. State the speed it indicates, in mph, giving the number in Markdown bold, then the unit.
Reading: **60** mph
